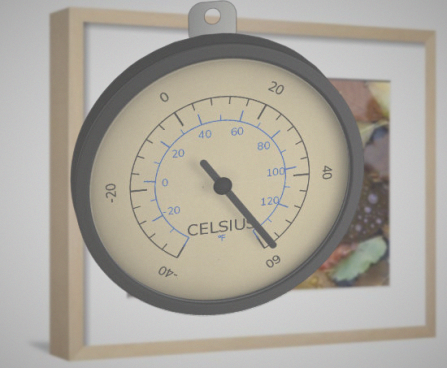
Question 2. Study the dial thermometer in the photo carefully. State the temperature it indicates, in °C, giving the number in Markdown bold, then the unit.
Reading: **58** °C
